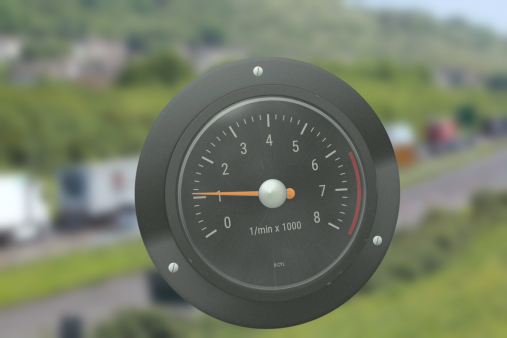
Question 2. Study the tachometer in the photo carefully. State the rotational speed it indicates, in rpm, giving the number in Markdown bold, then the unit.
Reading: **1100** rpm
